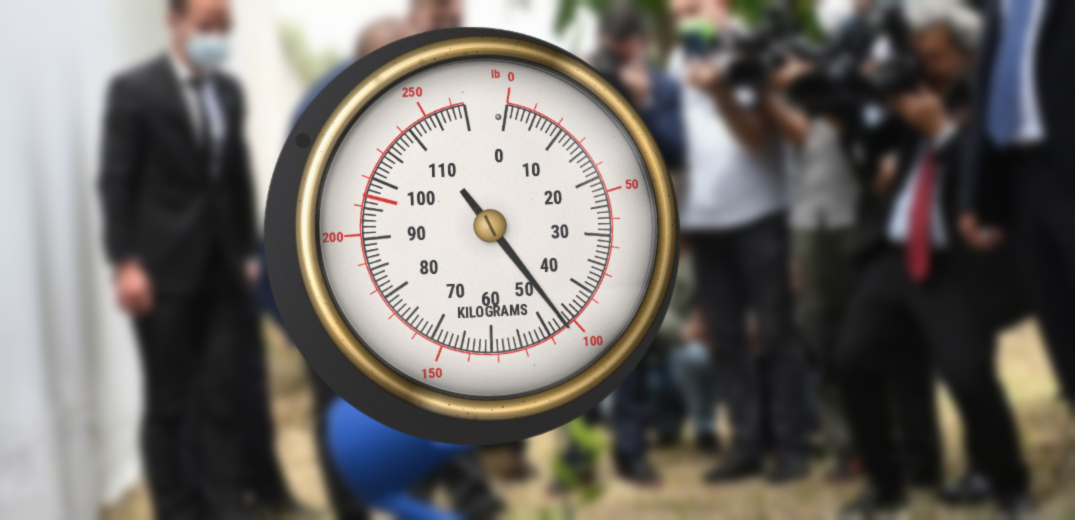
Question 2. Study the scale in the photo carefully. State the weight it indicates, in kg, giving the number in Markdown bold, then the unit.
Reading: **47** kg
